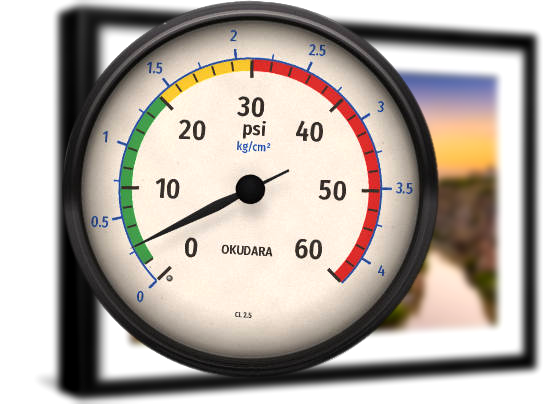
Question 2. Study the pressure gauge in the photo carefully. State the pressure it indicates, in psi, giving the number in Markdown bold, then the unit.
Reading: **4** psi
